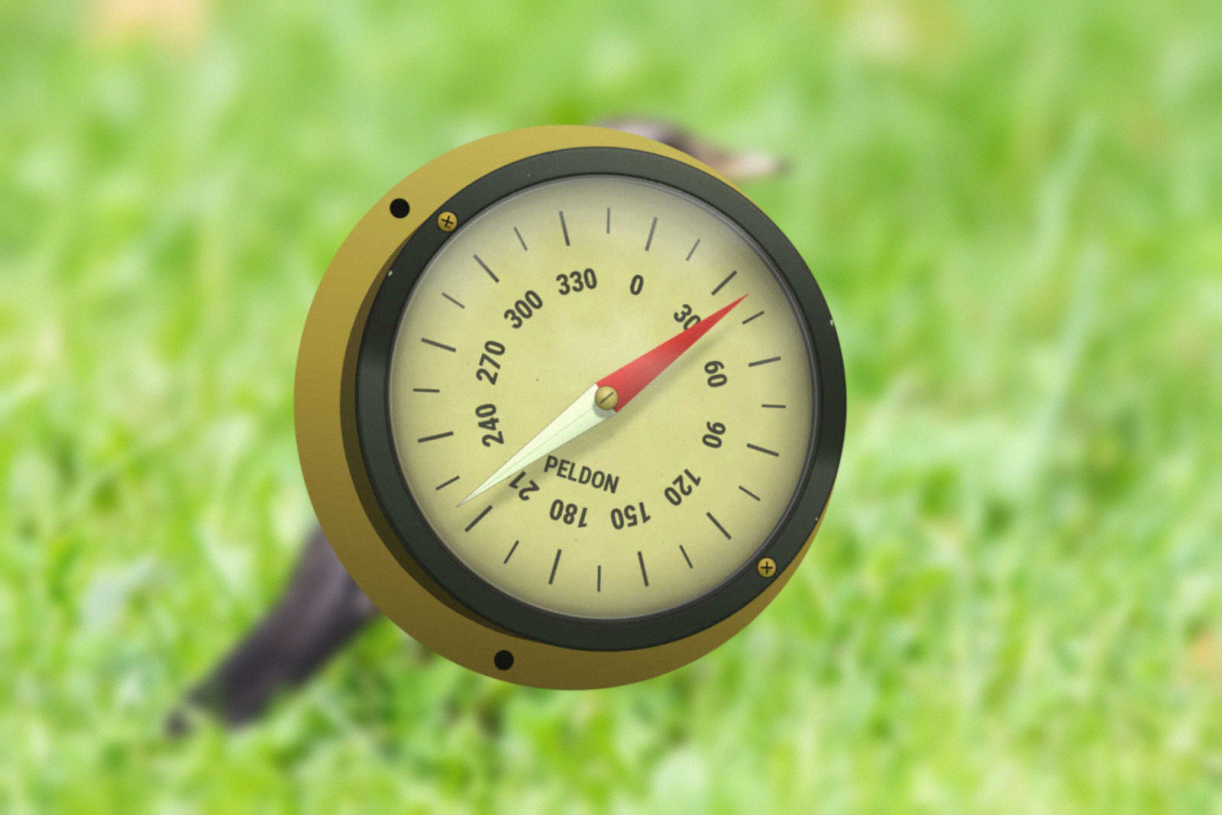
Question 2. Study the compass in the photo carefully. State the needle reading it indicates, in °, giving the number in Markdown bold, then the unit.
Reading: **37.5** °
